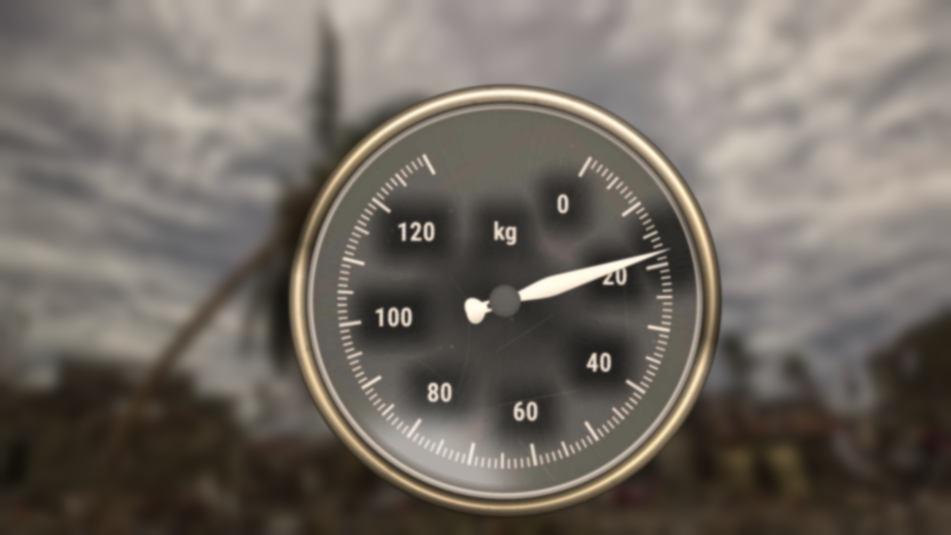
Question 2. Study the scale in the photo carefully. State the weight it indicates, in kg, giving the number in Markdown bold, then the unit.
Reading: **18** kg
